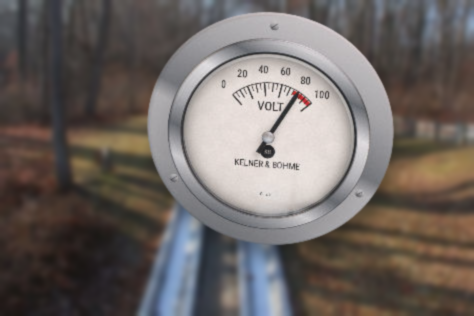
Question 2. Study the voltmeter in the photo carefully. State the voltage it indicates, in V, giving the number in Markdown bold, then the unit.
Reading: **80** V
